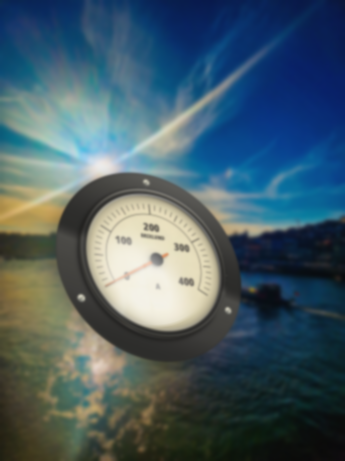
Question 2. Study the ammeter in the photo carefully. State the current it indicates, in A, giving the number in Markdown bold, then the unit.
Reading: **0** A
